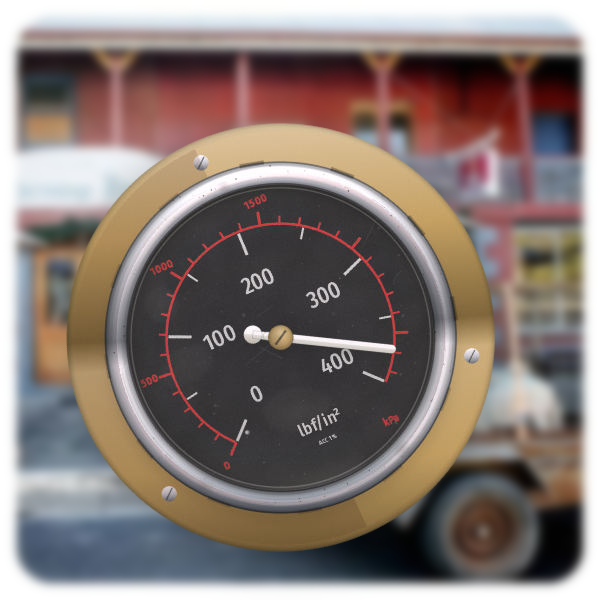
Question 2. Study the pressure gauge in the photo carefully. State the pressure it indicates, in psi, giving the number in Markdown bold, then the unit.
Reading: **375** psi
